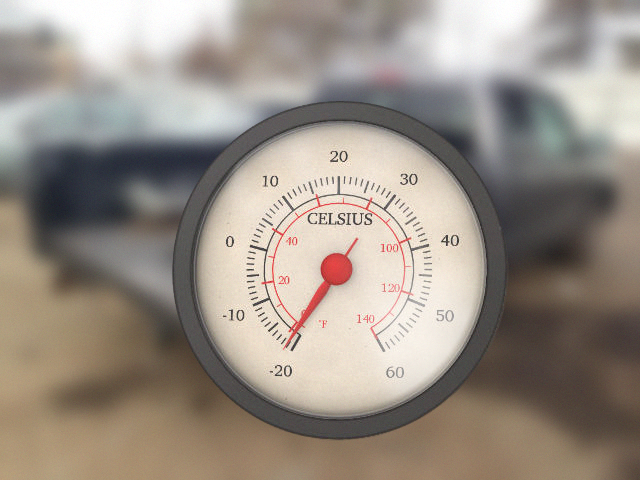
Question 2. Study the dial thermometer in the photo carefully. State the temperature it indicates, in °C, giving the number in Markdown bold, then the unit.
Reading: **-19** °C
